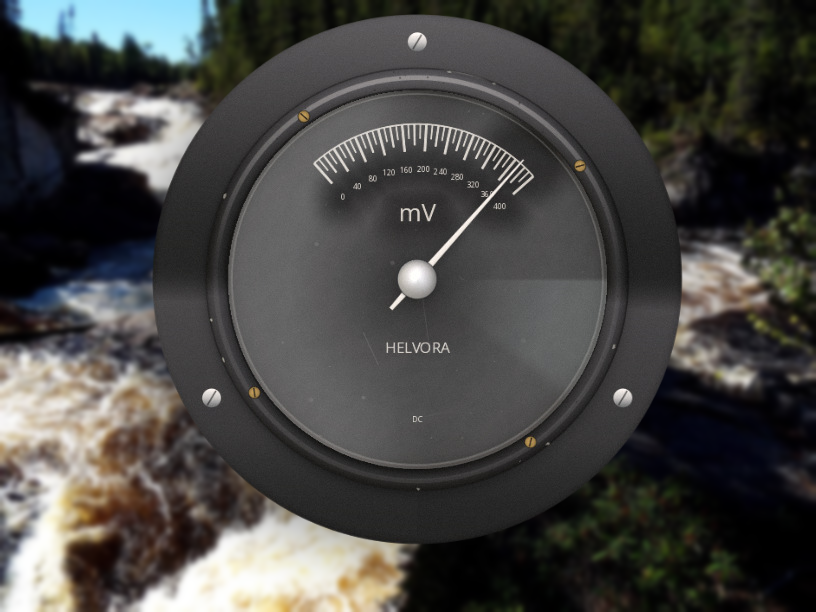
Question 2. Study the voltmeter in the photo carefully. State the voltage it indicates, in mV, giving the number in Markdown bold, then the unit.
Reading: **370** mV
